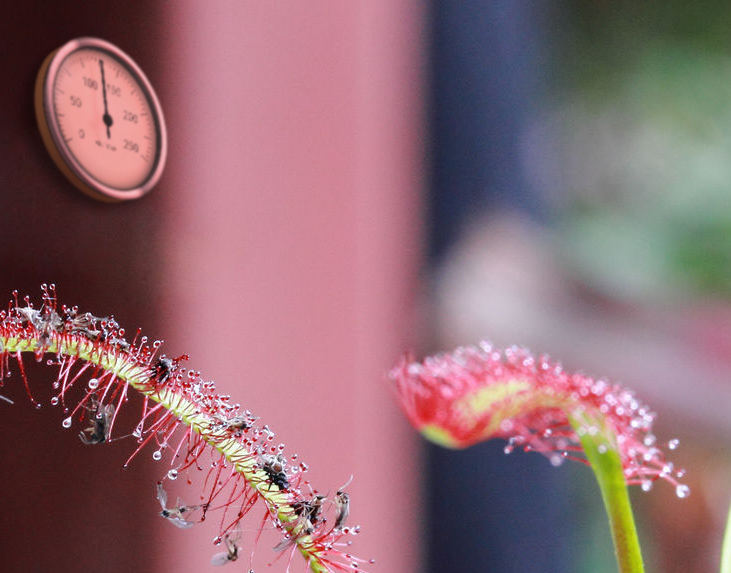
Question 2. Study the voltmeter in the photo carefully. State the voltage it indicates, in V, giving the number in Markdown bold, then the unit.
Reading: **125** V
